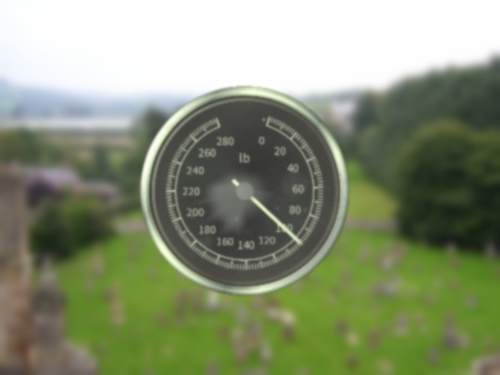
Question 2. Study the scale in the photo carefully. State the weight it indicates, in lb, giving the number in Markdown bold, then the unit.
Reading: **100** lb
